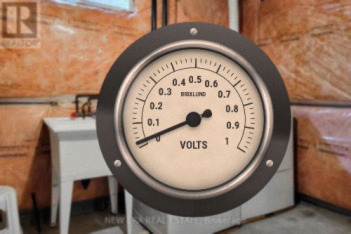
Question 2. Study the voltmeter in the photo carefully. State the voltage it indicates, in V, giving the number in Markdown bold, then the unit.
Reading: **0.02** V
